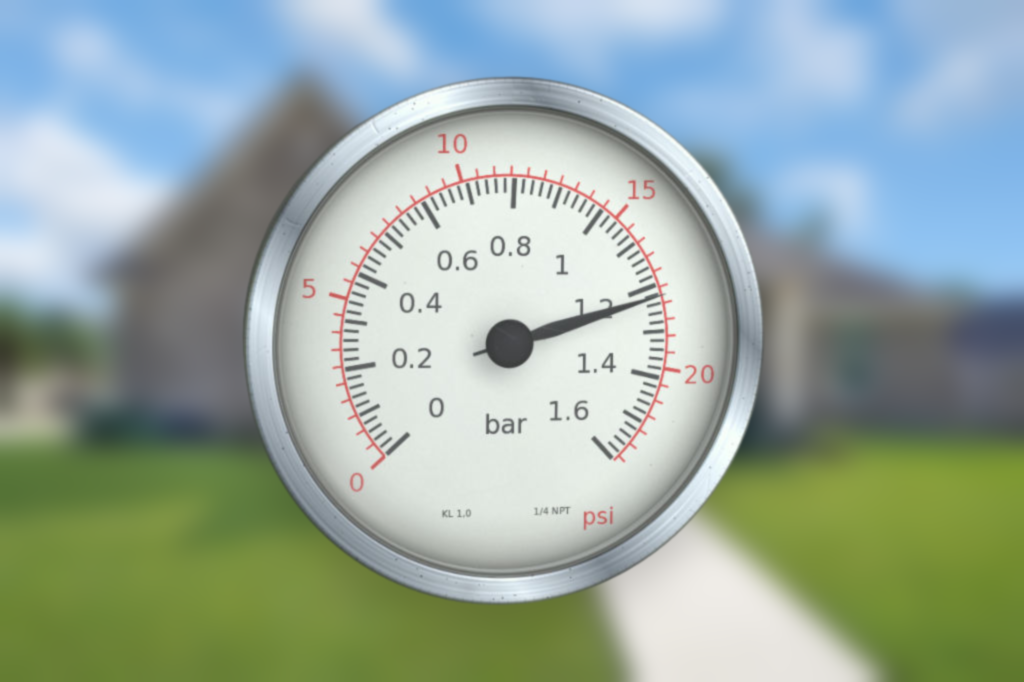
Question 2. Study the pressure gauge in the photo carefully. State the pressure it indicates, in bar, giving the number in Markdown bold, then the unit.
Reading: **1.22** bar
